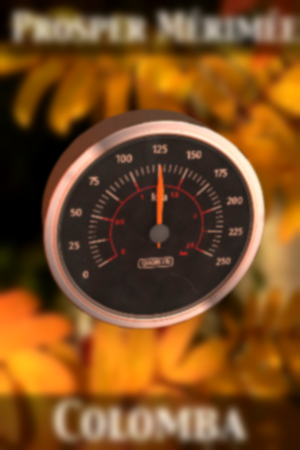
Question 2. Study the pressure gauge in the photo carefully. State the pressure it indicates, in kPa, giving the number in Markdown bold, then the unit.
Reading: **125** kPa
